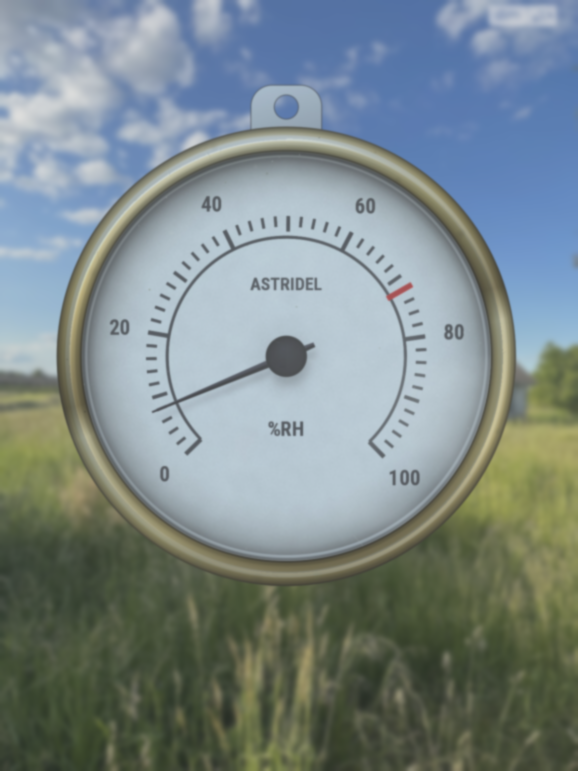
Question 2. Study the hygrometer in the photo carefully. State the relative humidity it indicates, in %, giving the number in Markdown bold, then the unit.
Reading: **8** %
